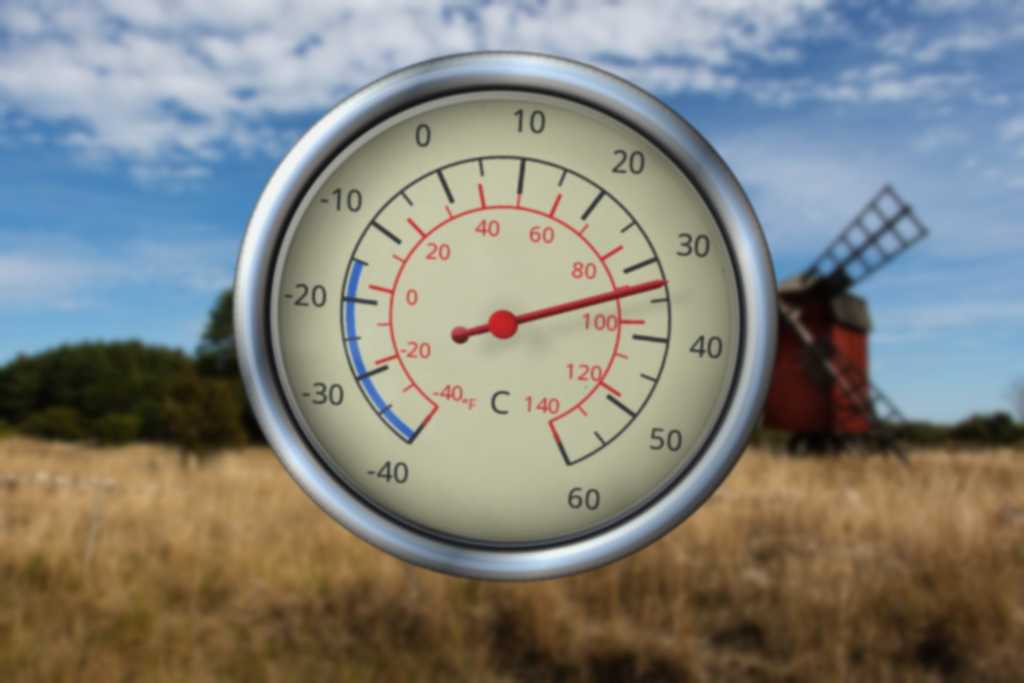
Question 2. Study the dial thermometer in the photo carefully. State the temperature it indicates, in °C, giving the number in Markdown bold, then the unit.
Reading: **32.5** °C
